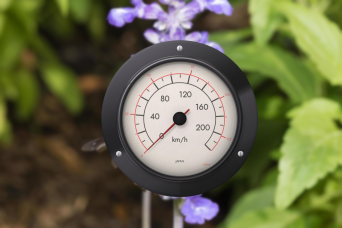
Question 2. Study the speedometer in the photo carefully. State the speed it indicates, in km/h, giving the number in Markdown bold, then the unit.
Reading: **0** km/h
